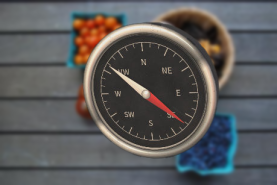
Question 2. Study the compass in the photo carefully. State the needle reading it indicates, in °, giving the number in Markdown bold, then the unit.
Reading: **130** °
